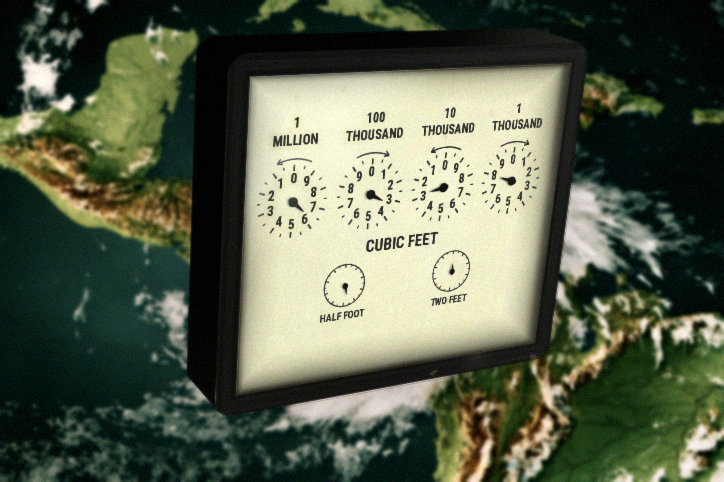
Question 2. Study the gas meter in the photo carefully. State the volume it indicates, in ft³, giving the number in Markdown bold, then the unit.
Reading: **632800** ft³
